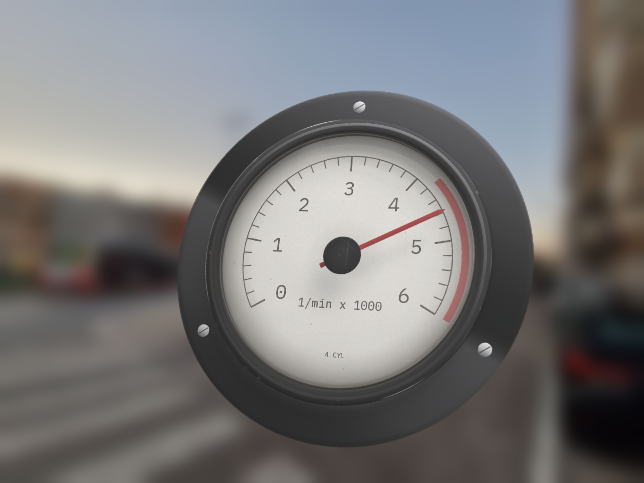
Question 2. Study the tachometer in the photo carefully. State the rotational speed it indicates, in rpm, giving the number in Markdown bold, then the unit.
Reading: **4600** rpm
